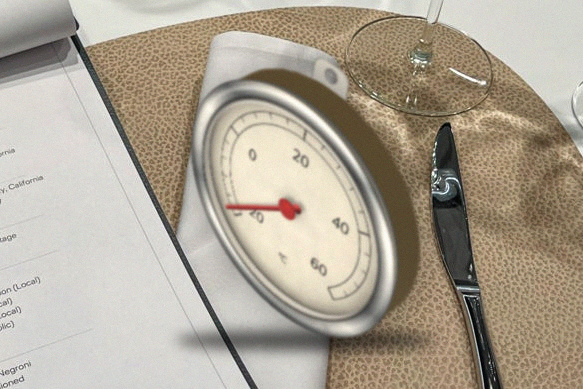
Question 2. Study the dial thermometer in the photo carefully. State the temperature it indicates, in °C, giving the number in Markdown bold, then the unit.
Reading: **-18** °C
